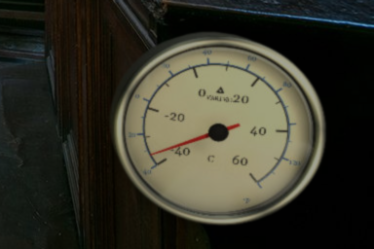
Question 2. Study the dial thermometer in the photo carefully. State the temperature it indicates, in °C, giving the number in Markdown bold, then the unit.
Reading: **-35** °C
